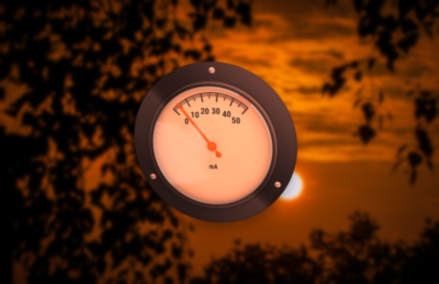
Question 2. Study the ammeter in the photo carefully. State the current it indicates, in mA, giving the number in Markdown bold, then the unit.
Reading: **5** mA
